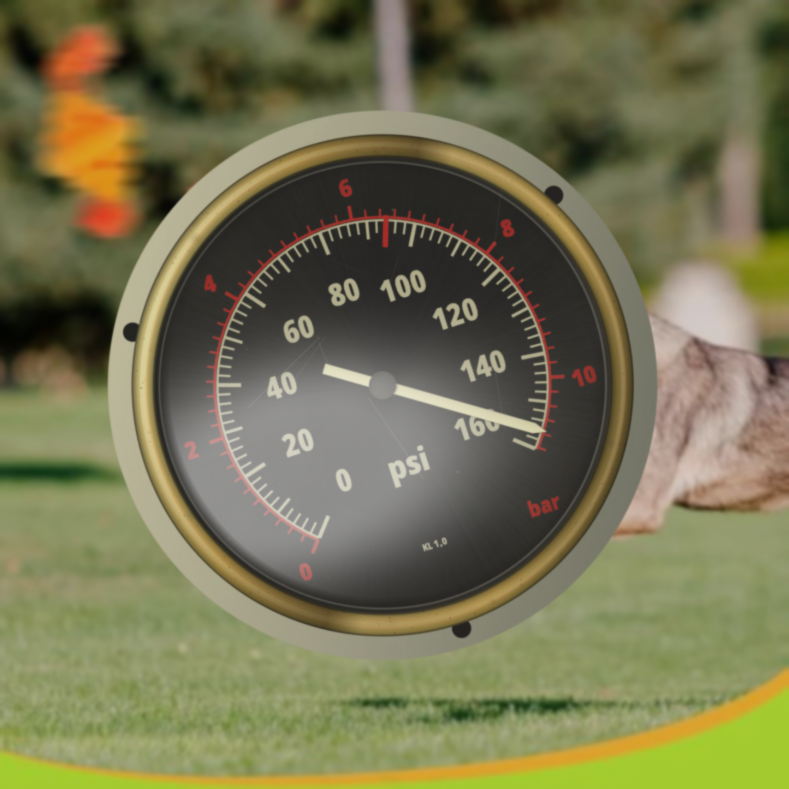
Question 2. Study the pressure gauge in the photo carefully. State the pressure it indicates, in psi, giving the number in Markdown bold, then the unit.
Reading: **156** psi
